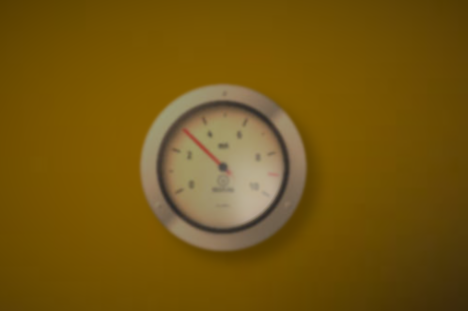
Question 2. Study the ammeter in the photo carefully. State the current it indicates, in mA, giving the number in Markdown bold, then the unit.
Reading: **3** mA
